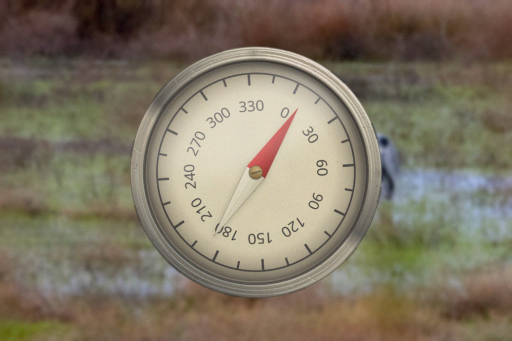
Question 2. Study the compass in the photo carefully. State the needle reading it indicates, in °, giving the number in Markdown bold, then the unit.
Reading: **7.5** °
